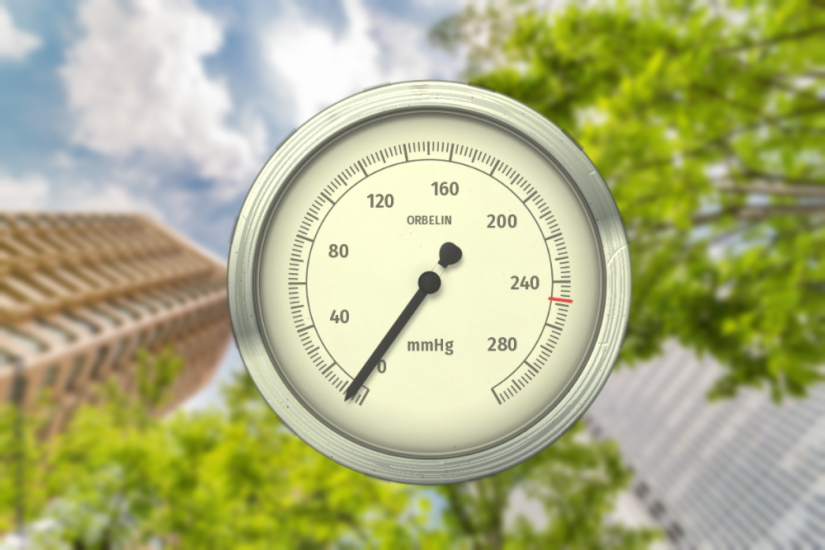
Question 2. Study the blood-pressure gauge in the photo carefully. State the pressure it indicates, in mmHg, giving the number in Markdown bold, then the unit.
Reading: **6** mmHg
